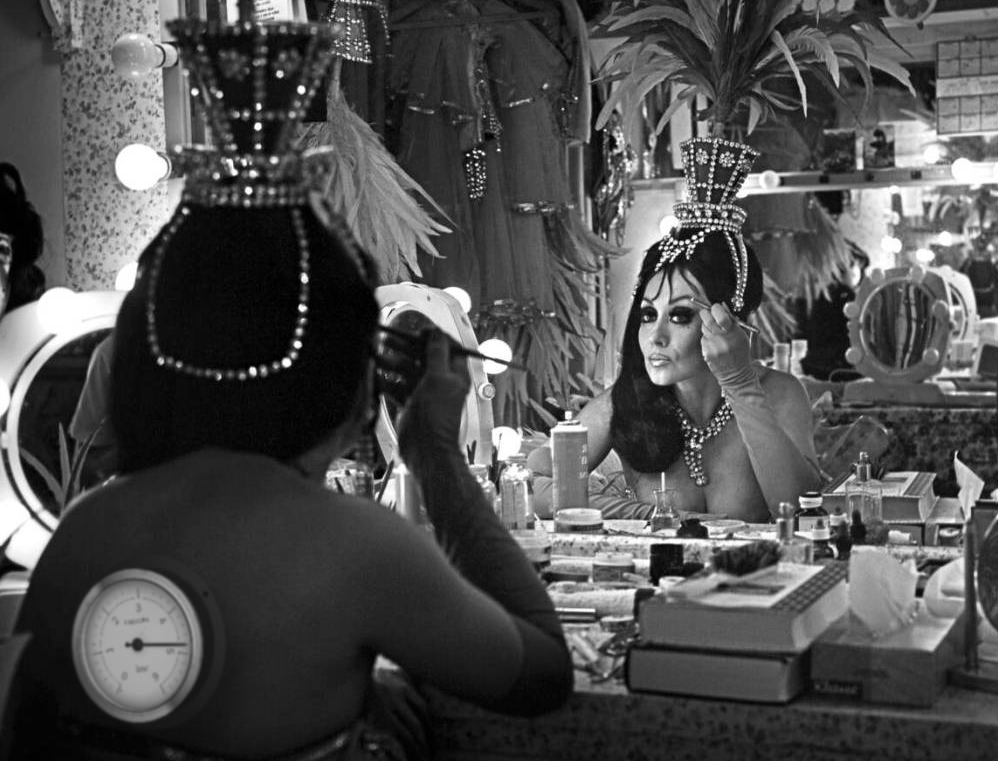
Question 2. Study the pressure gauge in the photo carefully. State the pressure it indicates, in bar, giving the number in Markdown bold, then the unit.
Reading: **4.8** bar
